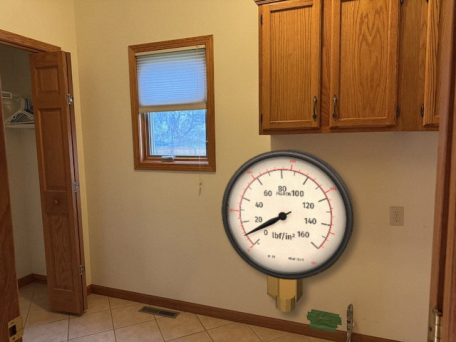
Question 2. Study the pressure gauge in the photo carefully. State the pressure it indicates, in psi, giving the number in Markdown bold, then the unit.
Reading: **10** psi
